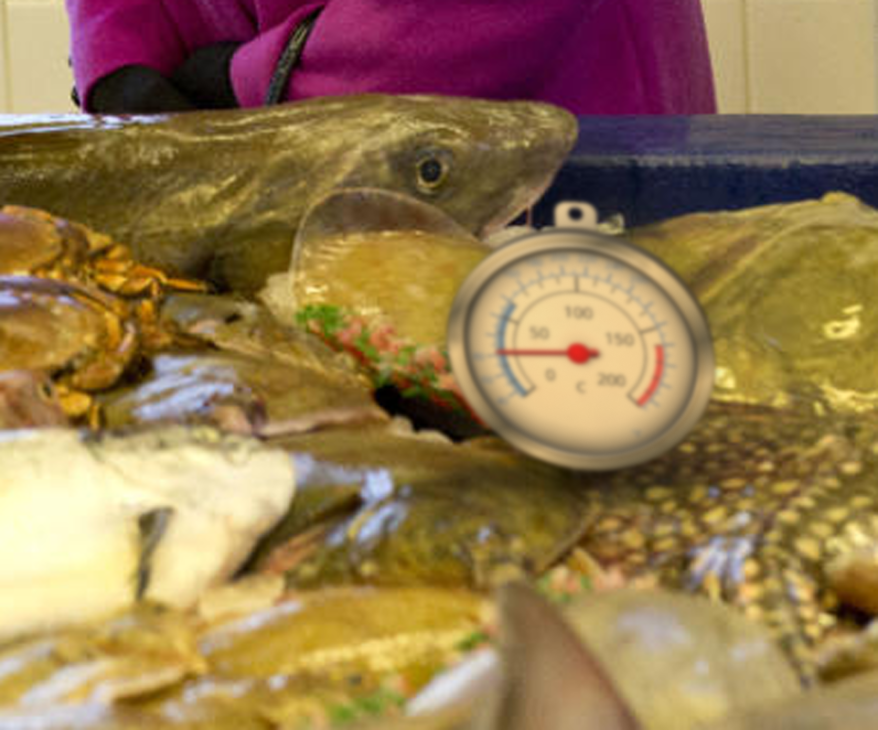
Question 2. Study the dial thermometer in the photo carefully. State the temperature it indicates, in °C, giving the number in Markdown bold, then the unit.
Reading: **30** °C
